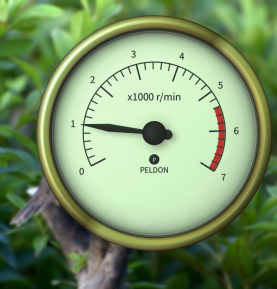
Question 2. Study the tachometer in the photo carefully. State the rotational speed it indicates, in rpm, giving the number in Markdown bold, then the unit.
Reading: **1000** rpm
